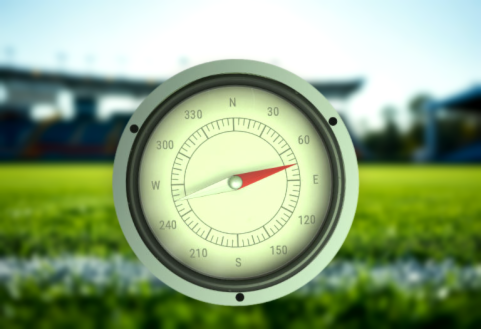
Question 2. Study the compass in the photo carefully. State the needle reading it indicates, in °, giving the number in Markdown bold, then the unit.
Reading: **75** °
